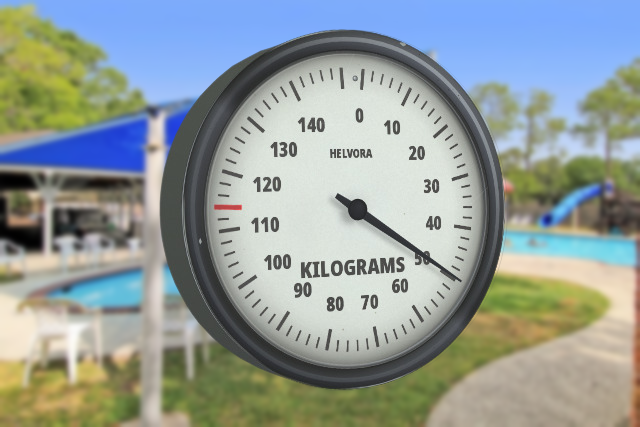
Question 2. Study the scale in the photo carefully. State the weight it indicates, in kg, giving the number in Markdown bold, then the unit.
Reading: **50** kg
